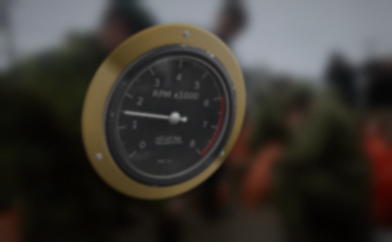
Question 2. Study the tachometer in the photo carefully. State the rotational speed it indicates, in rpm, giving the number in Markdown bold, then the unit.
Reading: **1500** rpm
